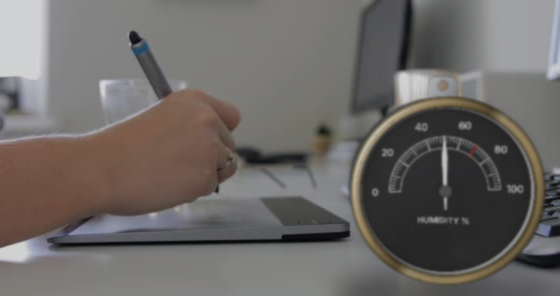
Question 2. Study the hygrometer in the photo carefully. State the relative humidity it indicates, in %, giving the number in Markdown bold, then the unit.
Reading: **50** %
